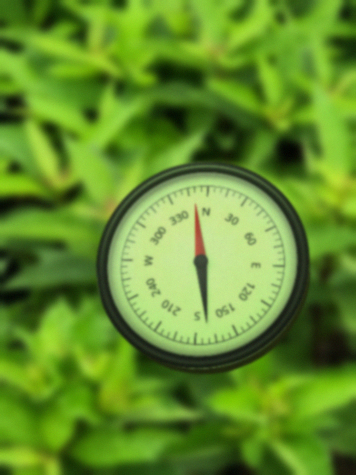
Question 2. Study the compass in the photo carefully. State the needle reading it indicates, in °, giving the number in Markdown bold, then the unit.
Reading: **350** °
